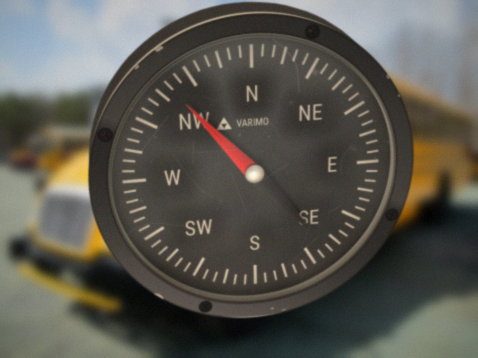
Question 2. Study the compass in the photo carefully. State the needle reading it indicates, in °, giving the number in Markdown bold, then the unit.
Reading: **320** °
